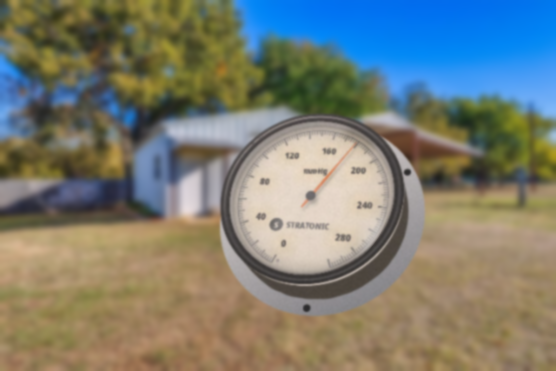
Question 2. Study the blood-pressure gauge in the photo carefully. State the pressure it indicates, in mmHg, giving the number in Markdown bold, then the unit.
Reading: **180** mmHg
